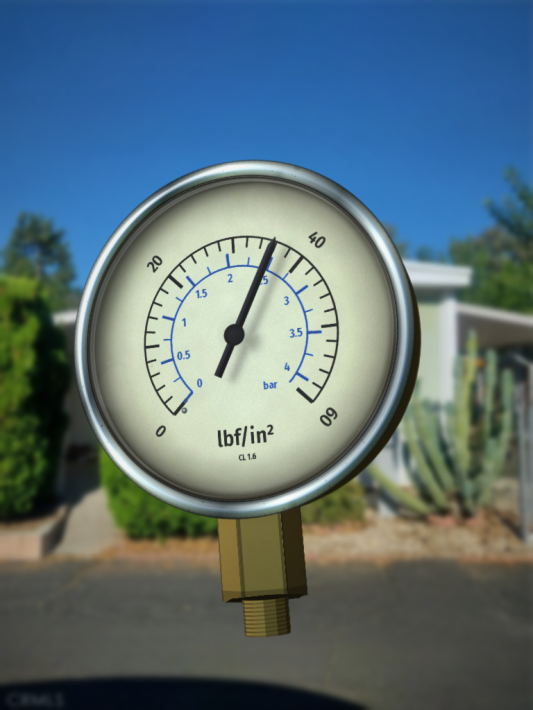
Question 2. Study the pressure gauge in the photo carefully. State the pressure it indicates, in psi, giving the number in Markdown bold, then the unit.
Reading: **36** psi
